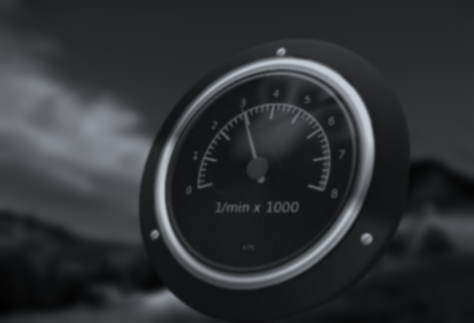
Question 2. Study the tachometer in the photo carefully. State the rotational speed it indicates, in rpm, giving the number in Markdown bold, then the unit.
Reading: **3000** rpm
